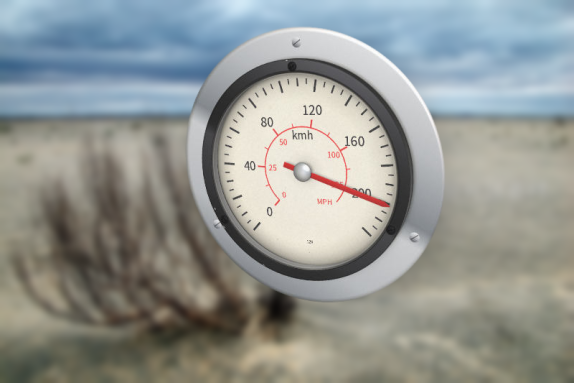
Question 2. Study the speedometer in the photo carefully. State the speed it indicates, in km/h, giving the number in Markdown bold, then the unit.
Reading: **200** km/h
